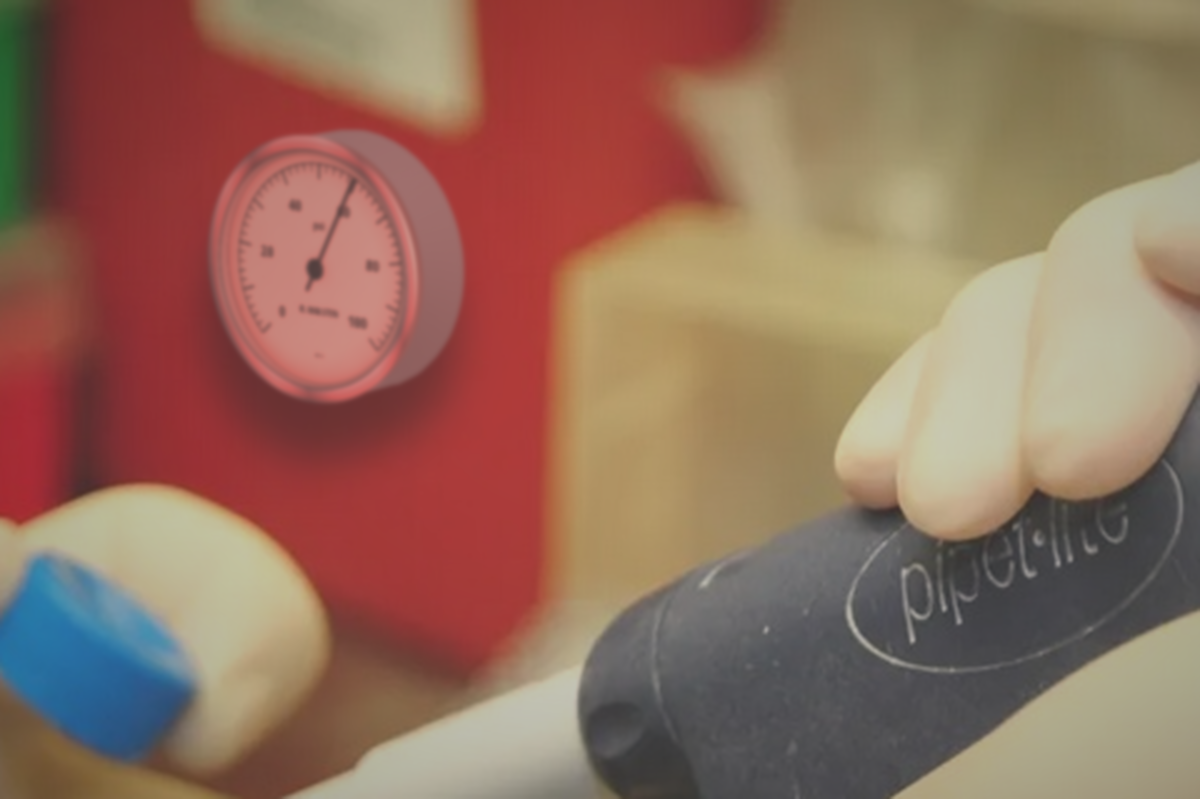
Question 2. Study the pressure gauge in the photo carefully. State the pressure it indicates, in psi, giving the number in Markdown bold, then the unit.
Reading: **60** psi
